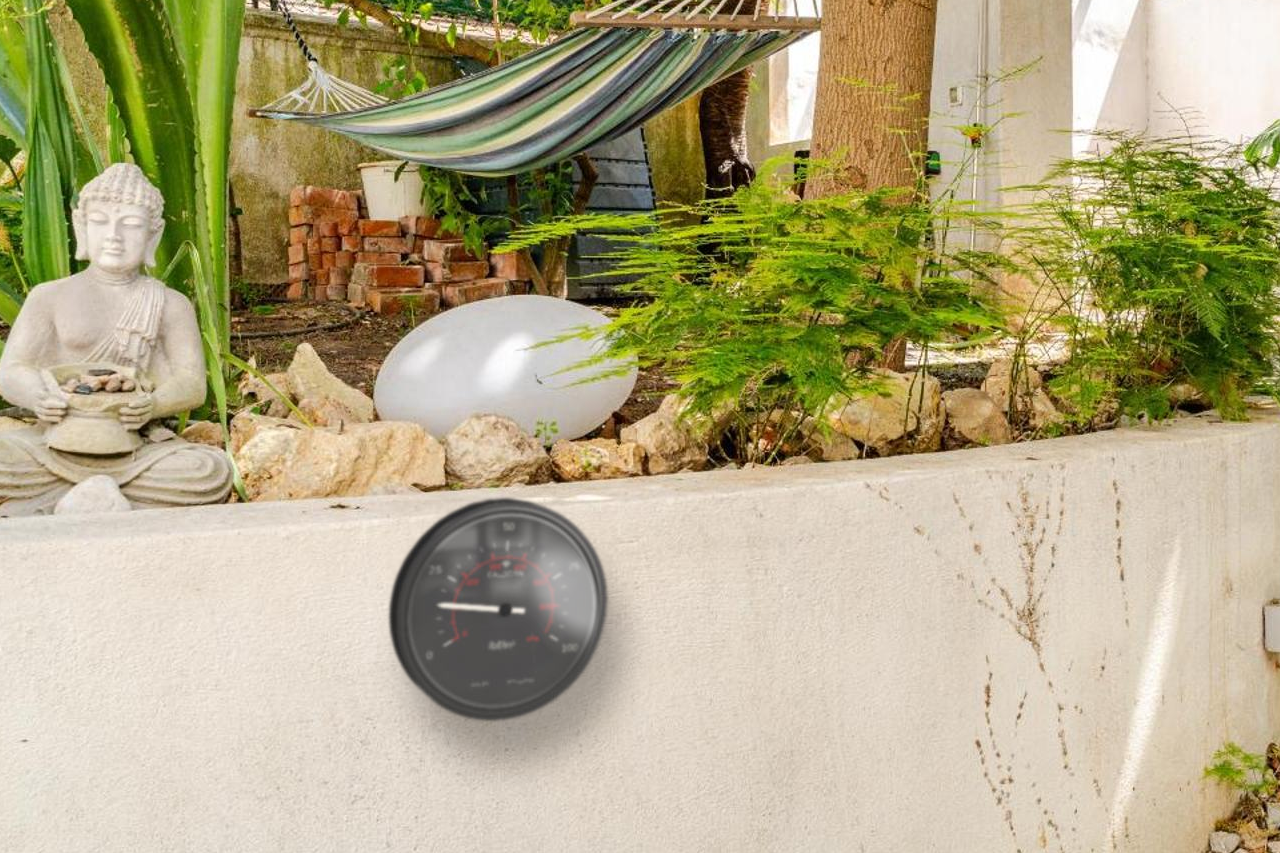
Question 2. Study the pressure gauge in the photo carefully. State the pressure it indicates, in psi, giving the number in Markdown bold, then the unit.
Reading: **15** psi
